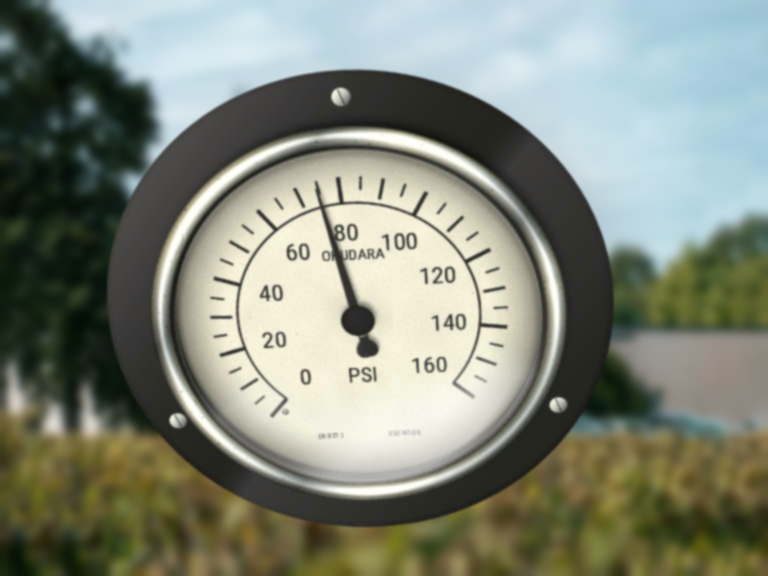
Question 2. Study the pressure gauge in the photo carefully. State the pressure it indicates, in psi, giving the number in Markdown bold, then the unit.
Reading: **75** psi
